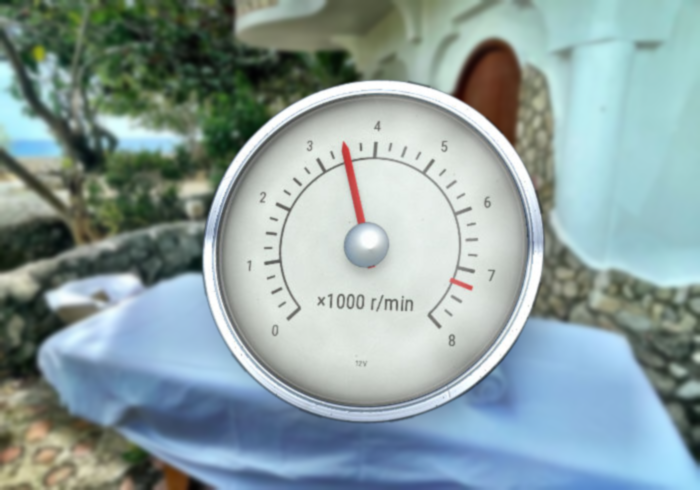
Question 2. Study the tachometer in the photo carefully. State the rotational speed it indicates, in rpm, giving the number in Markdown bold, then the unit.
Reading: **3500** rpm
